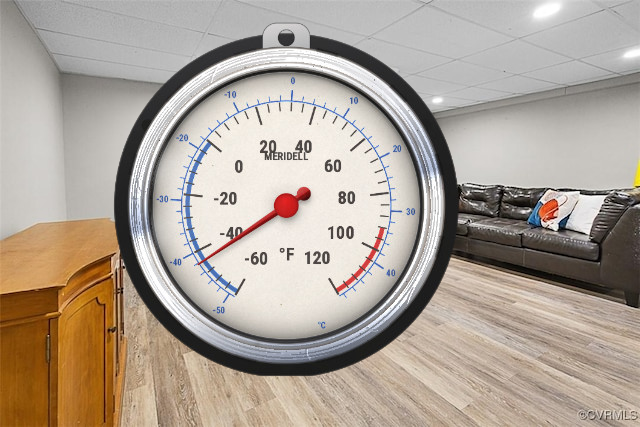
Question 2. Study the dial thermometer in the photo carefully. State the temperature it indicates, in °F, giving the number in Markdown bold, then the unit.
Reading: **-44** °F
